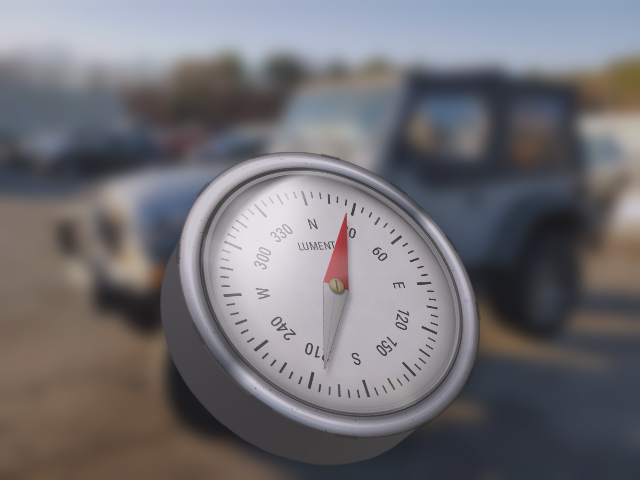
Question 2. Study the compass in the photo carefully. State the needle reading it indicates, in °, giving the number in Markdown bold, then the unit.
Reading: **25** °
